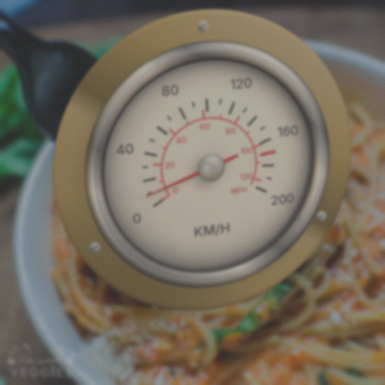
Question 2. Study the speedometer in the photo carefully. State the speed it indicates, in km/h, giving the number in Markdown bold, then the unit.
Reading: **10** km/h
